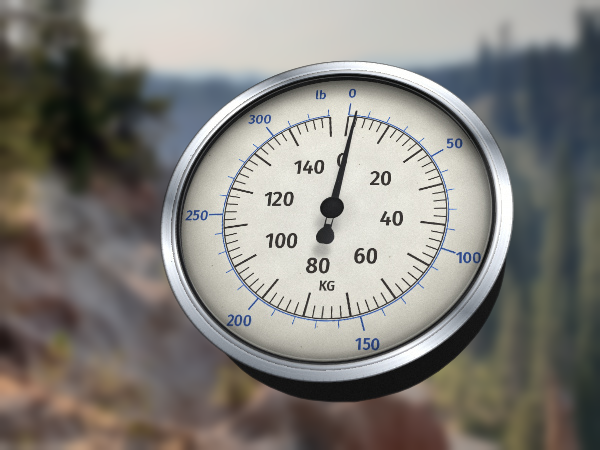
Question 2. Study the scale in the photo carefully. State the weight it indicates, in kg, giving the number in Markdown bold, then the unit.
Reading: **2** kg
